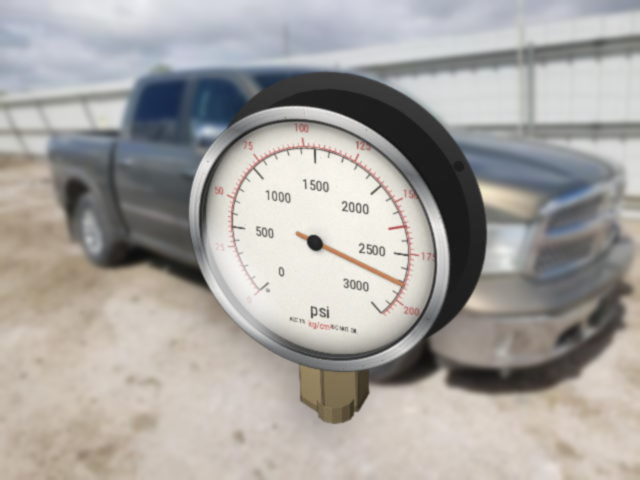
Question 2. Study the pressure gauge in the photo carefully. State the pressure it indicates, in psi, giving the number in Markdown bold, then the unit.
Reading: **2700** psi
